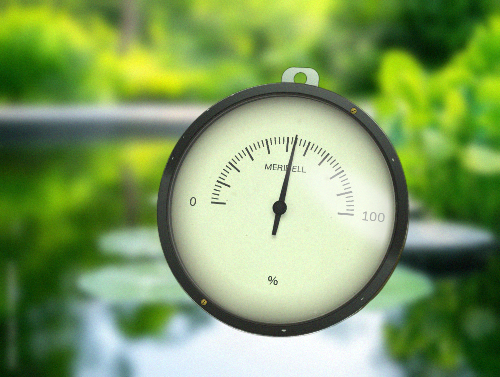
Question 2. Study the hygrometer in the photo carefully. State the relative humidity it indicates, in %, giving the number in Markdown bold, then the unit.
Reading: **54** %
